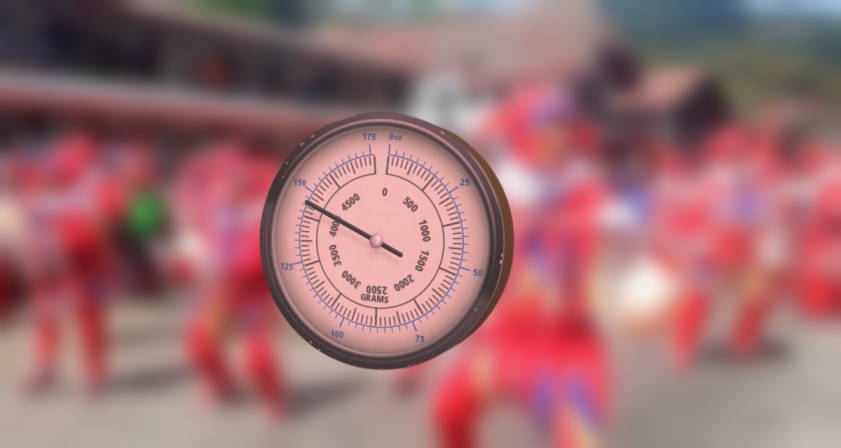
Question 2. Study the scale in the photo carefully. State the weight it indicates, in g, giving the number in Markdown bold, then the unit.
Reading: **4150** g
